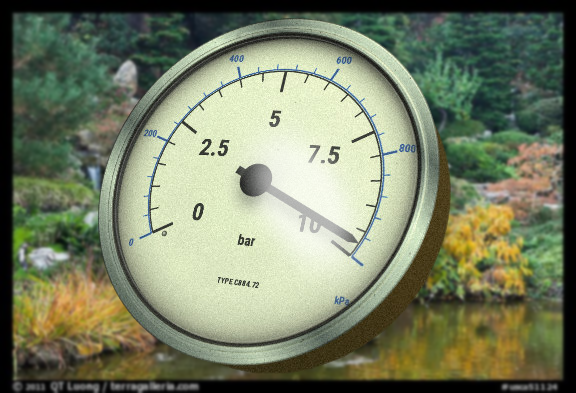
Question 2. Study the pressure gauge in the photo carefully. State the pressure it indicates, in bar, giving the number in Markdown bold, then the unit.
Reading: **9.75** bar
